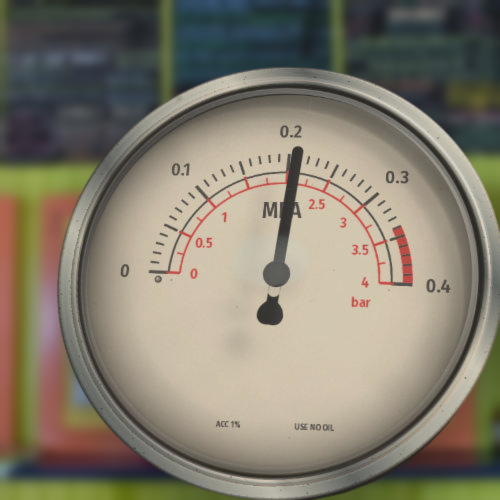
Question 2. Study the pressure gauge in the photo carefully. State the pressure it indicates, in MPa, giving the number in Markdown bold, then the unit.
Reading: **0.21** MPa
